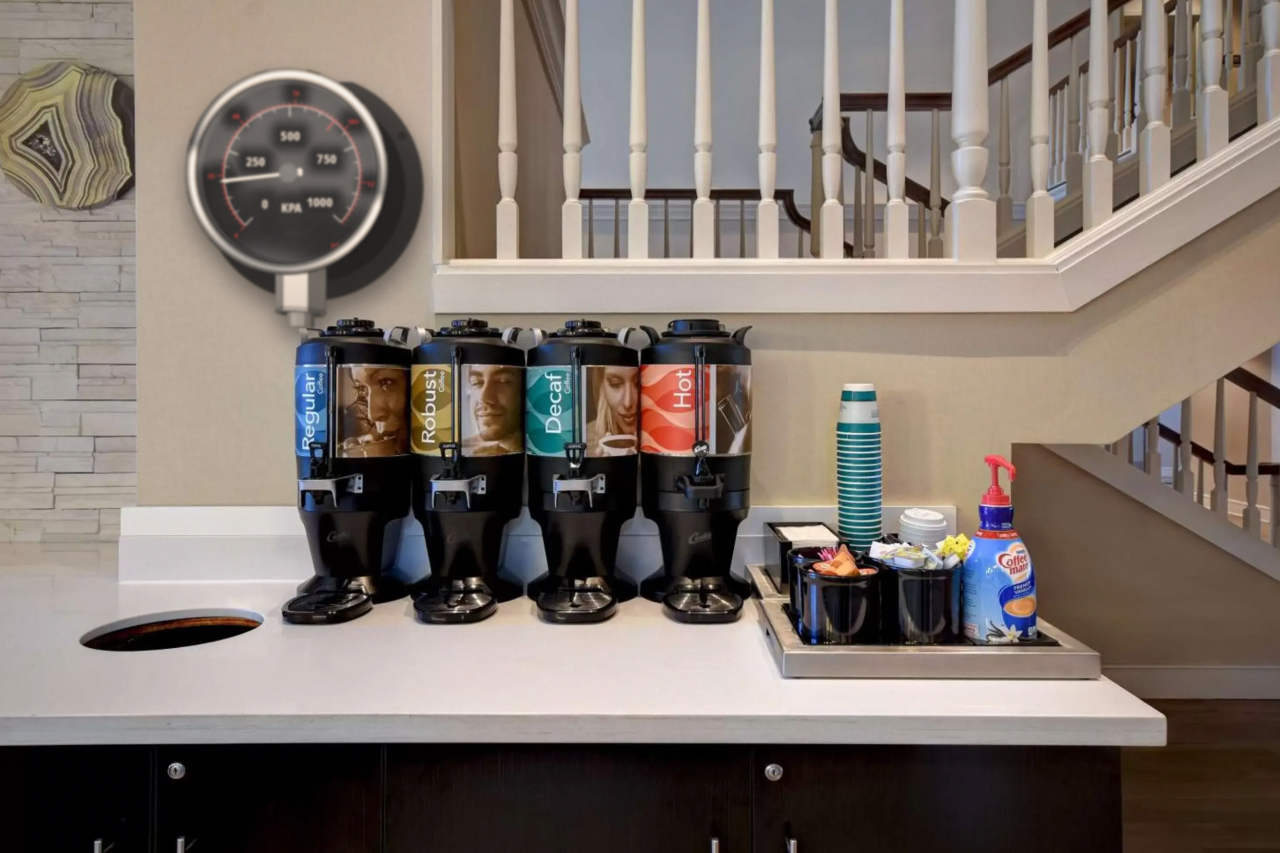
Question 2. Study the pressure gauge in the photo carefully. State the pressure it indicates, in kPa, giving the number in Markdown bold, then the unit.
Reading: **150** kPa
